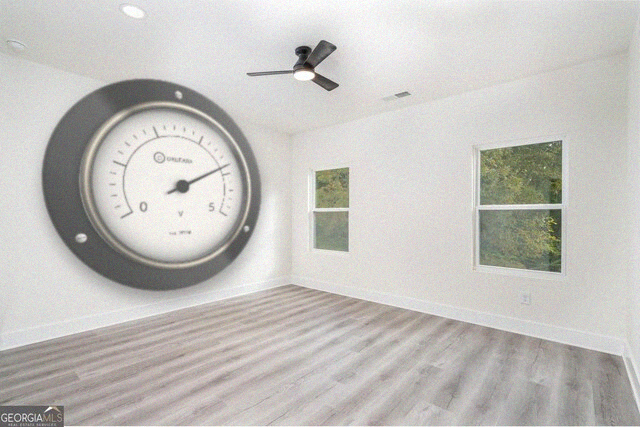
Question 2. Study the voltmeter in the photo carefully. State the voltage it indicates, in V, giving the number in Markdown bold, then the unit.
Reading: **3.8** V
